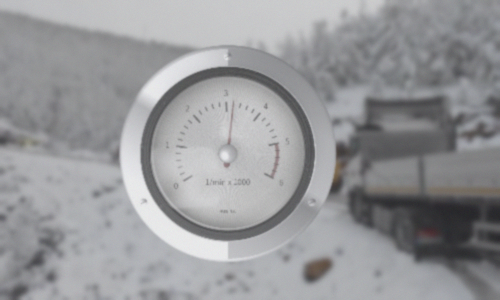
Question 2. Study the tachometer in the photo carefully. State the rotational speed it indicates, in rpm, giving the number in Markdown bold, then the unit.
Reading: **3200** rpm
